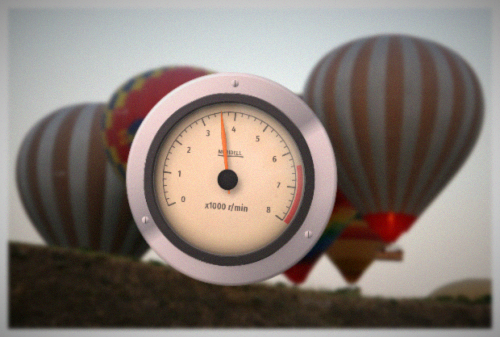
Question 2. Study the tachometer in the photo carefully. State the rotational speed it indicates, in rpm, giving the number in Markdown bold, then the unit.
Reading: **3600** rpm
